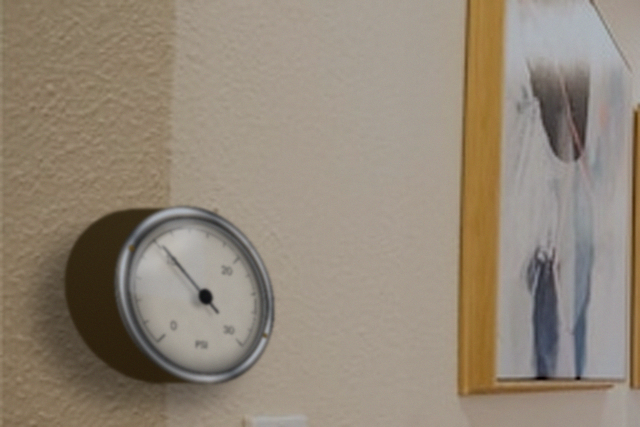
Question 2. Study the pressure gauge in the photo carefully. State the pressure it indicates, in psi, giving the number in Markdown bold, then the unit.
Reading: **10** psi
